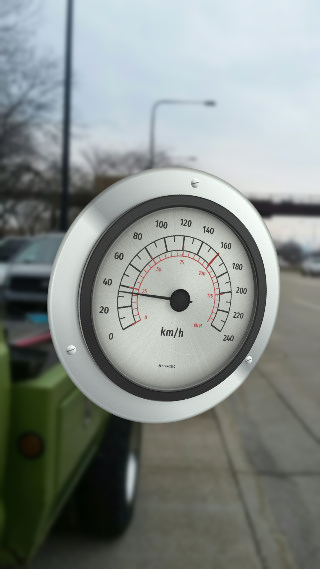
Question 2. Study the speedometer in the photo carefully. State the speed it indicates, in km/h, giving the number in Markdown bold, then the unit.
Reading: **35** km/h
